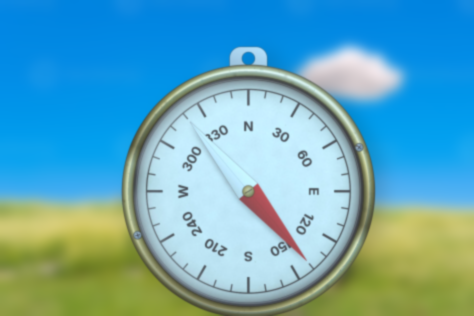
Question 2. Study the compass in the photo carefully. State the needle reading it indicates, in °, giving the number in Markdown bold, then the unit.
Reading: **140** °
